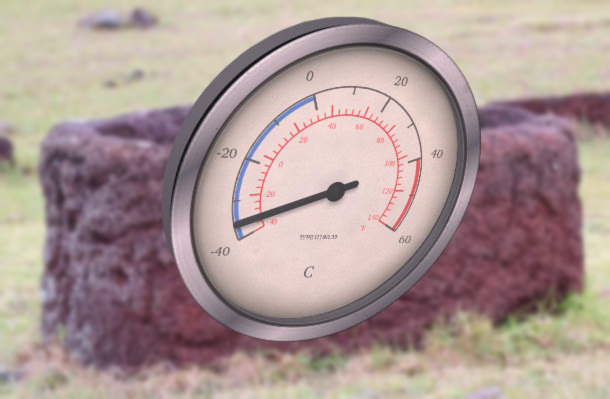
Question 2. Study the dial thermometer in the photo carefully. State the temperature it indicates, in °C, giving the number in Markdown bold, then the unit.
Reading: **-35** °C
